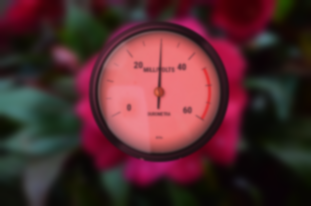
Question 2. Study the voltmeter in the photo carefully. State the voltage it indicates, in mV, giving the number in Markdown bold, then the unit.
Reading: **30** mV
